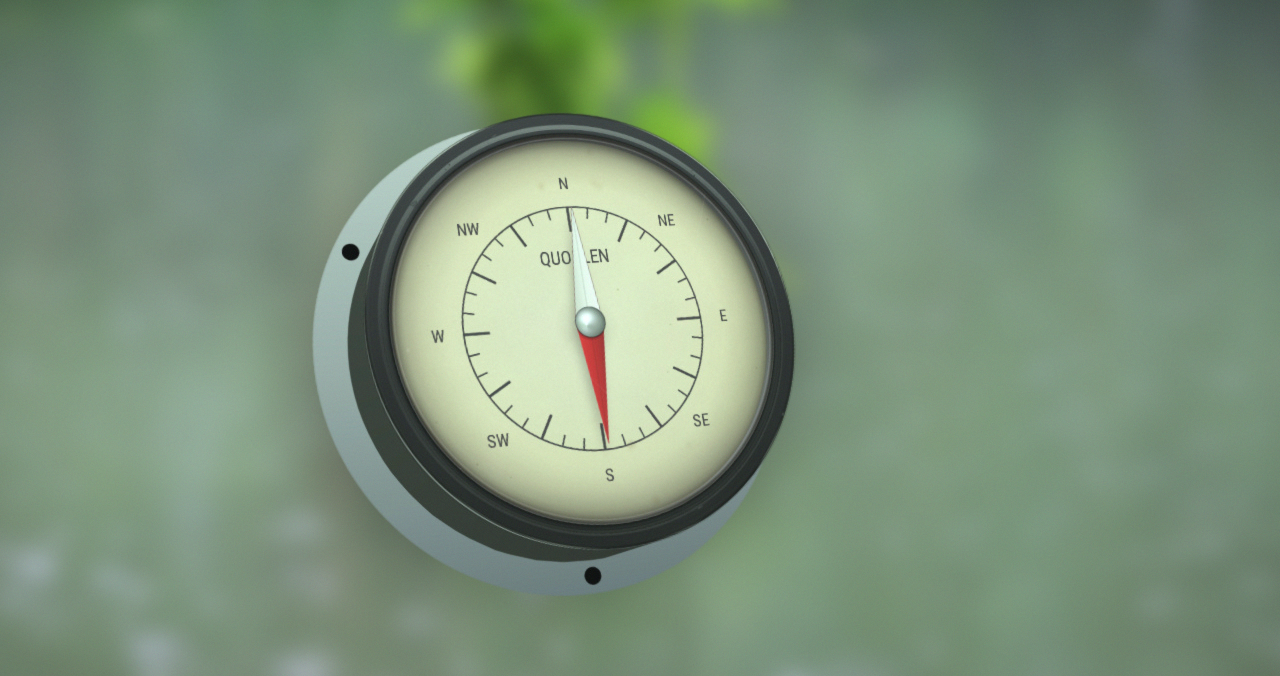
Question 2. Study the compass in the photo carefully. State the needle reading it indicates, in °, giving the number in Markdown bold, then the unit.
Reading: **180** °
